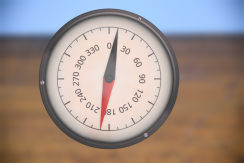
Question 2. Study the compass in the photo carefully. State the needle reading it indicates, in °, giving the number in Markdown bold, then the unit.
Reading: **190** °
